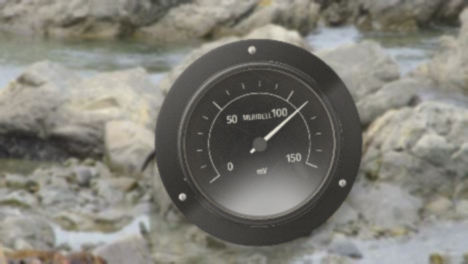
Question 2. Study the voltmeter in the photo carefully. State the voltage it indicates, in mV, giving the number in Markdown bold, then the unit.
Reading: **110** mV
